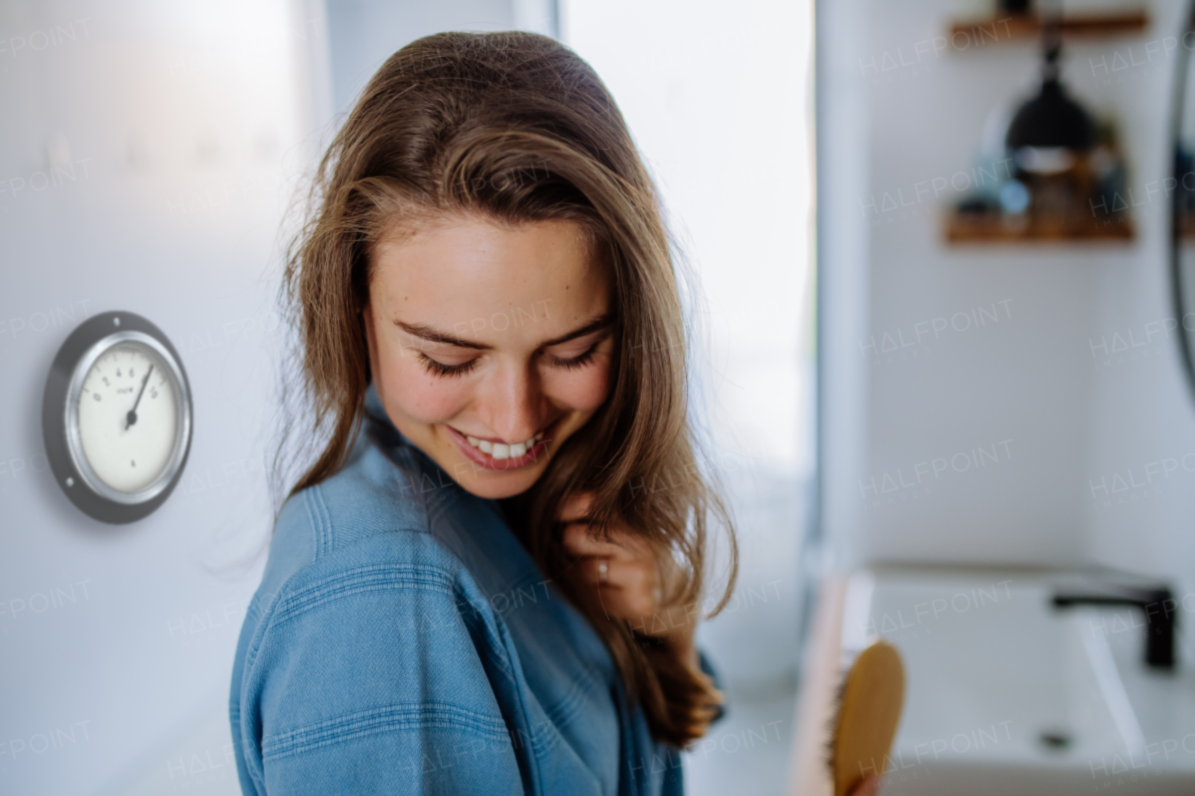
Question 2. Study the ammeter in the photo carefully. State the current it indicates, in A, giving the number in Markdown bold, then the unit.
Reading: **8** A
